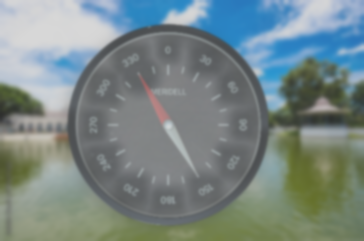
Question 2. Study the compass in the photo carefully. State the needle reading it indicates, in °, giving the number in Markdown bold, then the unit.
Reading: **330** °
